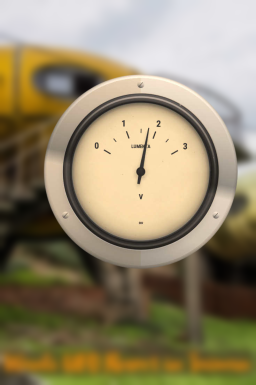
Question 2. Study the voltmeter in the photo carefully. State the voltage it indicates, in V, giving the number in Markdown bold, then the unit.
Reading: **1.75** V
